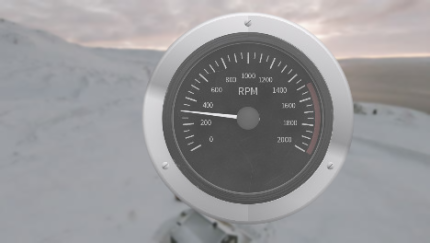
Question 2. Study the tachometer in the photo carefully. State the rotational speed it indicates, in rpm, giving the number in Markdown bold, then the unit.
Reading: **300** rpm
